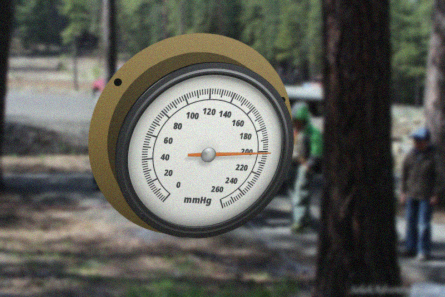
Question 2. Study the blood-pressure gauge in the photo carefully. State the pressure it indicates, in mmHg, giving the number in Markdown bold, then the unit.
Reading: **200** mmHg
